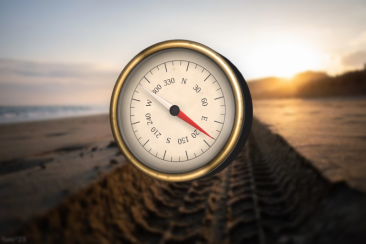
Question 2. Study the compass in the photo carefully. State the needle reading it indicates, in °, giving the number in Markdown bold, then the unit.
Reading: **110** °
